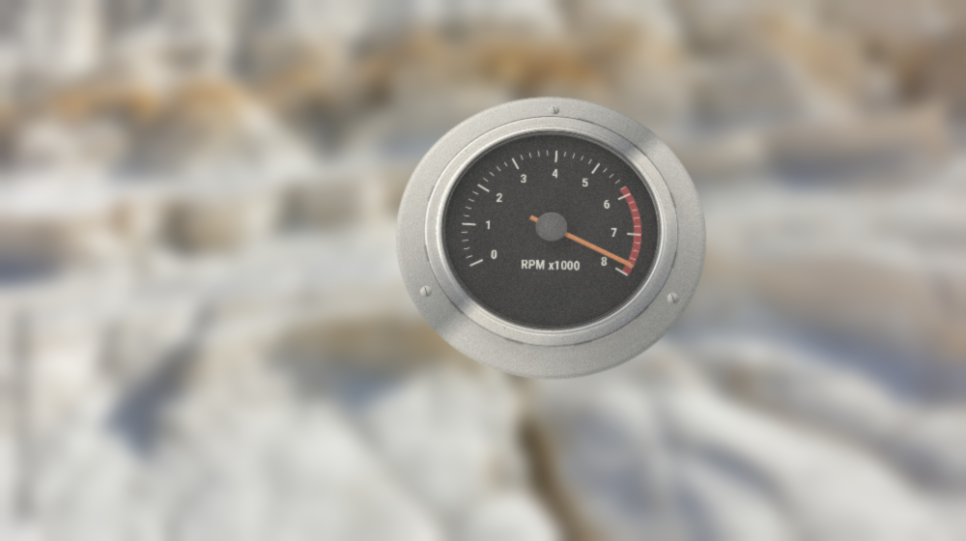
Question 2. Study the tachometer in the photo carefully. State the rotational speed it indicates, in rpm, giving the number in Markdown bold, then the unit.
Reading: **7800** rpm
